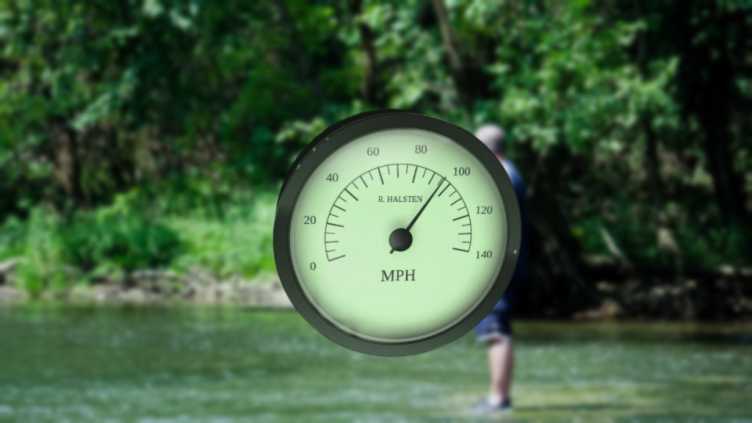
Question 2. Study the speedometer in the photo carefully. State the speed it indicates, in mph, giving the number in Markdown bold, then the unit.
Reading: **95** mph
